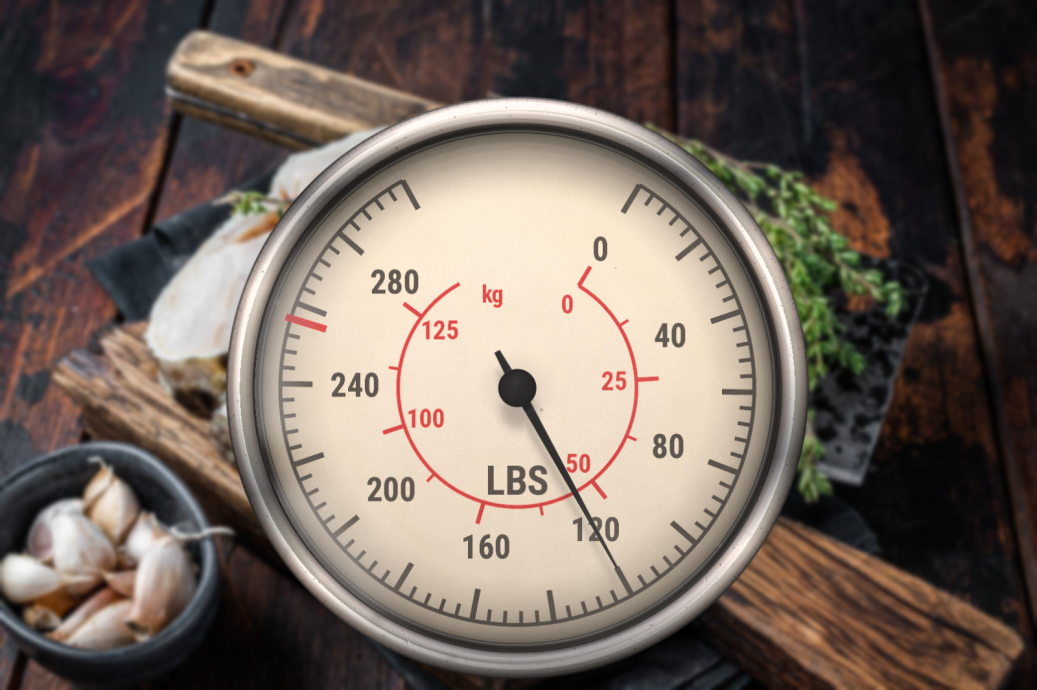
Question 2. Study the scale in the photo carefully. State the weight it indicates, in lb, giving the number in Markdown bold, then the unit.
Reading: **120** lb
